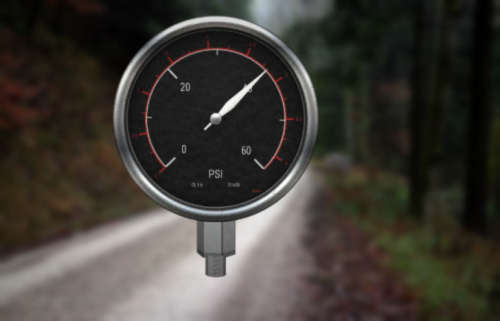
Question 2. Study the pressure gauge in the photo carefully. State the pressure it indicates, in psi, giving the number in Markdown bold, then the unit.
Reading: **40** psi
